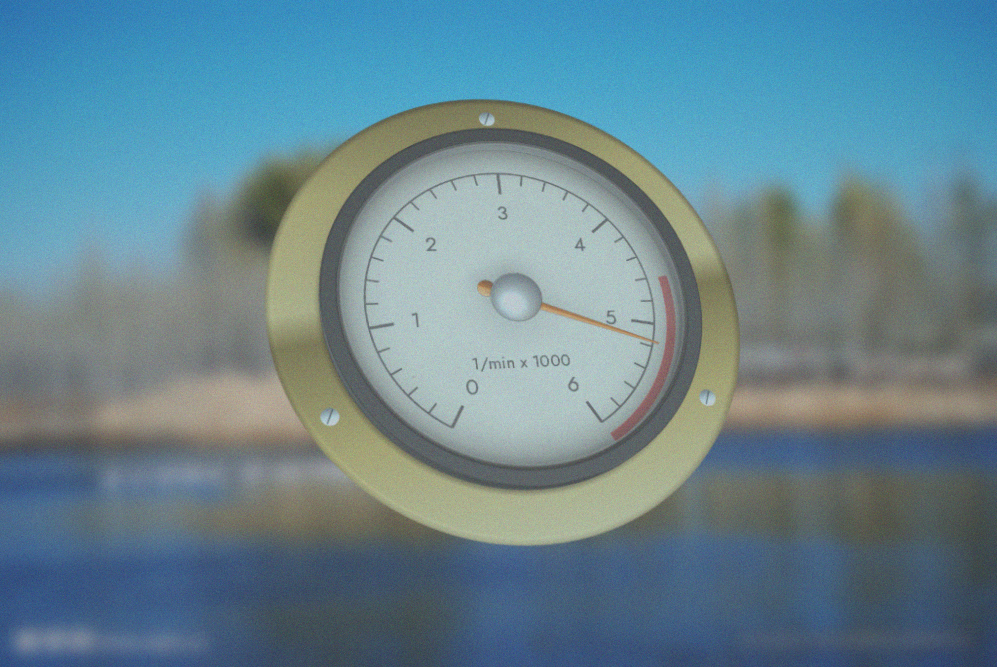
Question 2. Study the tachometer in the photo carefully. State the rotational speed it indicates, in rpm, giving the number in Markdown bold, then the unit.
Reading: **5200** rpm
